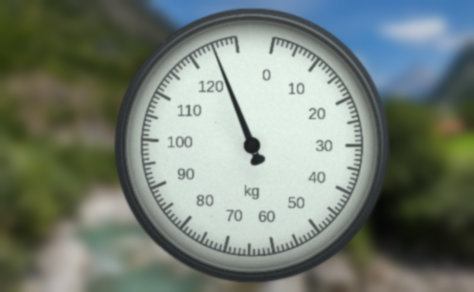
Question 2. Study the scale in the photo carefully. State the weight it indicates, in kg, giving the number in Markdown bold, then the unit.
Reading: **125** kg
